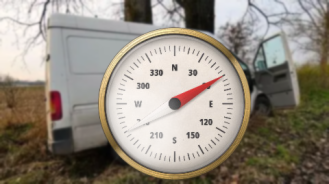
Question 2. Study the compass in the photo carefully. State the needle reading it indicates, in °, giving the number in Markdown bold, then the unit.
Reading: **60** °
